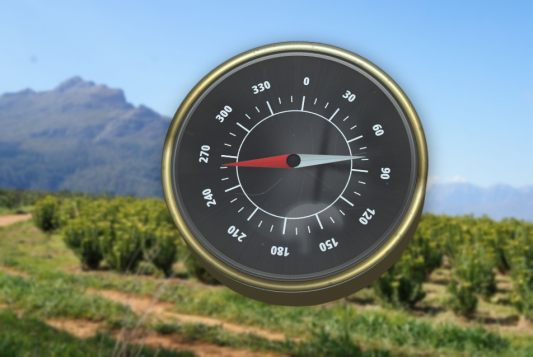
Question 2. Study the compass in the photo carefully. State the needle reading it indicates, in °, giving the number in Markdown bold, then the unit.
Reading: **260** °
